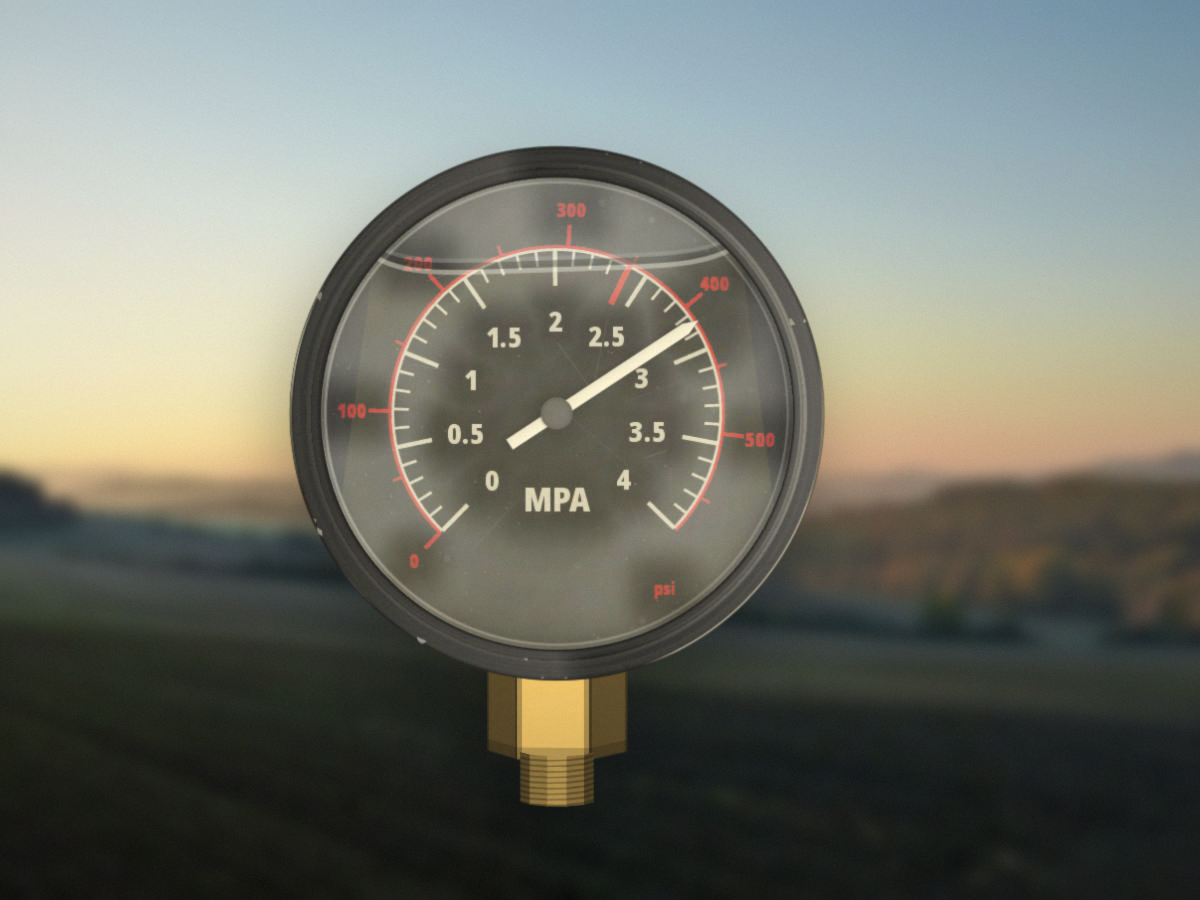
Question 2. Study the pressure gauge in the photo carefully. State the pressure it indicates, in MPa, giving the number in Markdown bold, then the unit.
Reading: **2.85** MPa
